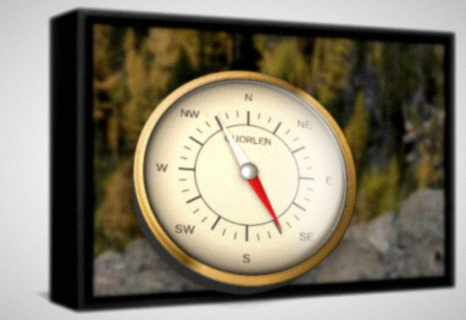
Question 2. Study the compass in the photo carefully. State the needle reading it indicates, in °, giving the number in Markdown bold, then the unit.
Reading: **150** °
